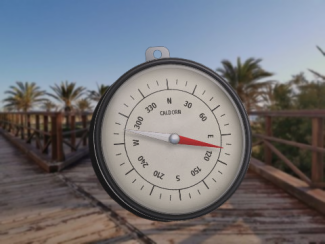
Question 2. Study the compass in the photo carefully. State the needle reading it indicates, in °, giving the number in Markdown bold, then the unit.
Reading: **105** °
